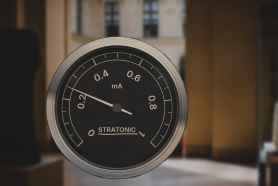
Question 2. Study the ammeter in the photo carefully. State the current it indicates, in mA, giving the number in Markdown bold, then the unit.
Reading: **0.25** mA
